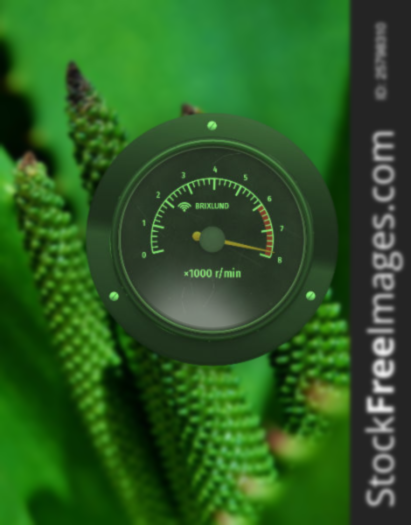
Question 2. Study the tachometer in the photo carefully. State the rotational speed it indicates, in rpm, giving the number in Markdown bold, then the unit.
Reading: **7800** rpm
